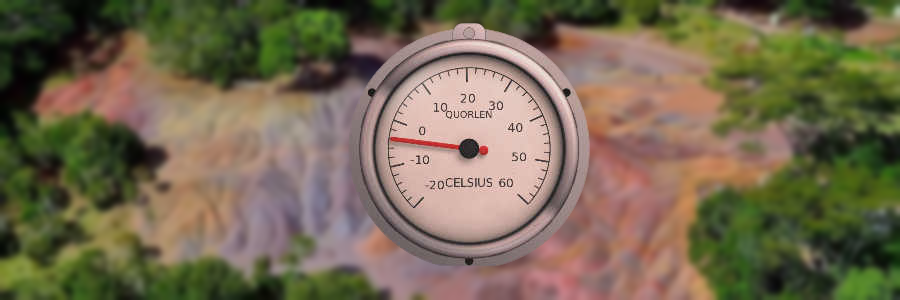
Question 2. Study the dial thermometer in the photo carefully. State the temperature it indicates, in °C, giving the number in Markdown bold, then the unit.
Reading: **-4** °C
